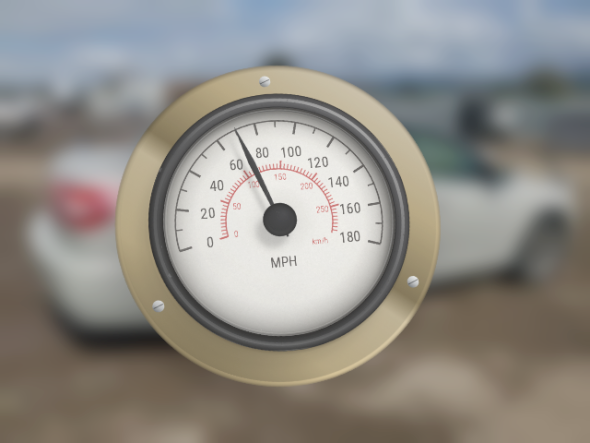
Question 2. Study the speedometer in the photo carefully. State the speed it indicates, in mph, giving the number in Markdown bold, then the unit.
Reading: **70** mph
